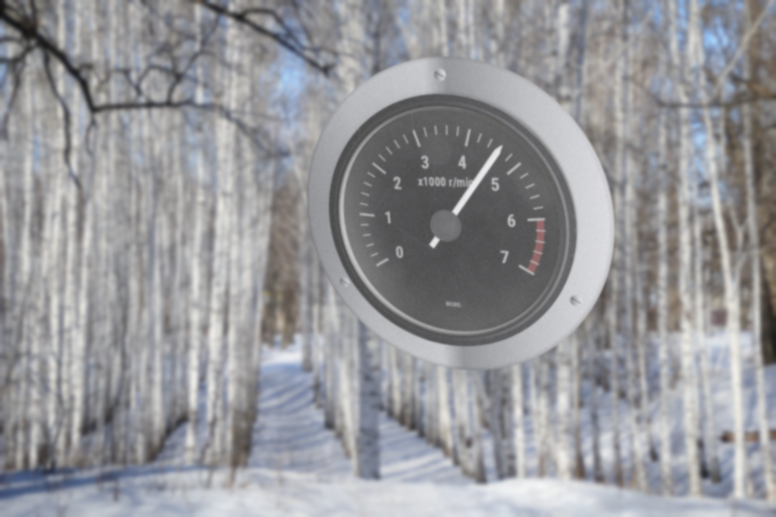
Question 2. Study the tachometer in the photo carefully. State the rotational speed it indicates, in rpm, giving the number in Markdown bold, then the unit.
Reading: **4600** rpm
